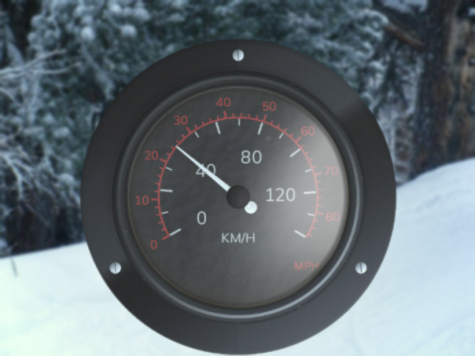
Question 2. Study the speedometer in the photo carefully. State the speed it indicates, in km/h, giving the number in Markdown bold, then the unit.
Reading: **40** km/h
